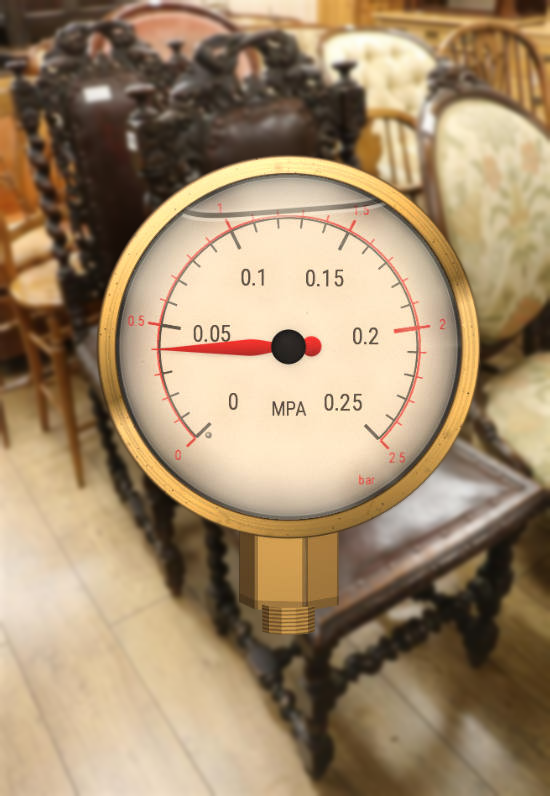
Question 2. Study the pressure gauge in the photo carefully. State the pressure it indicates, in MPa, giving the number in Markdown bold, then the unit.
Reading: **0.04** MPa
